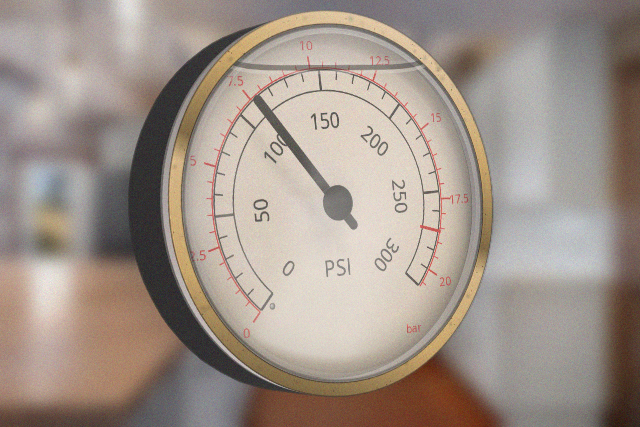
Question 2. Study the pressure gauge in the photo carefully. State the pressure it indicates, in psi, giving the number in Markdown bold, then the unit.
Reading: **110** psi
